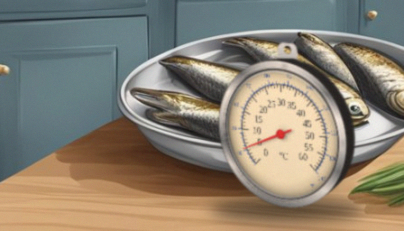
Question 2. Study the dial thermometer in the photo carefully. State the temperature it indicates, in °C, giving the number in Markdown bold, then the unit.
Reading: **5** °C
